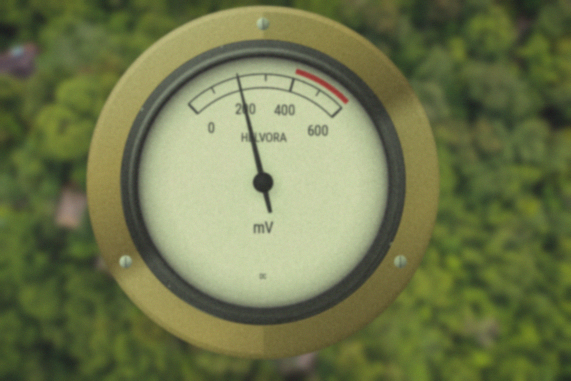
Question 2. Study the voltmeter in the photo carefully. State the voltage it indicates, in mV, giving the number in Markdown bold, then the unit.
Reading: **200** mV
